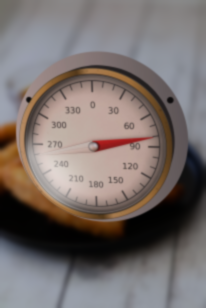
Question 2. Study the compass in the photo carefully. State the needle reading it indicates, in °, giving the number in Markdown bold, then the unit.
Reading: **80** °
